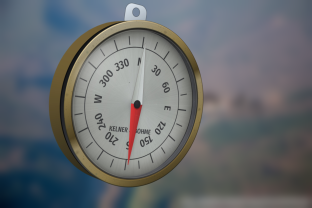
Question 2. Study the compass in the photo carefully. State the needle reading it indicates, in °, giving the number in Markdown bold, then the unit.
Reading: **180** °
